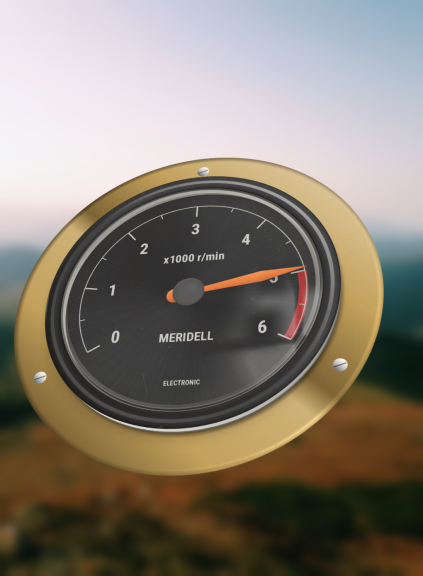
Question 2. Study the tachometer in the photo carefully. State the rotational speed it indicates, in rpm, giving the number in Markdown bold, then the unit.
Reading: **5000** rpm
